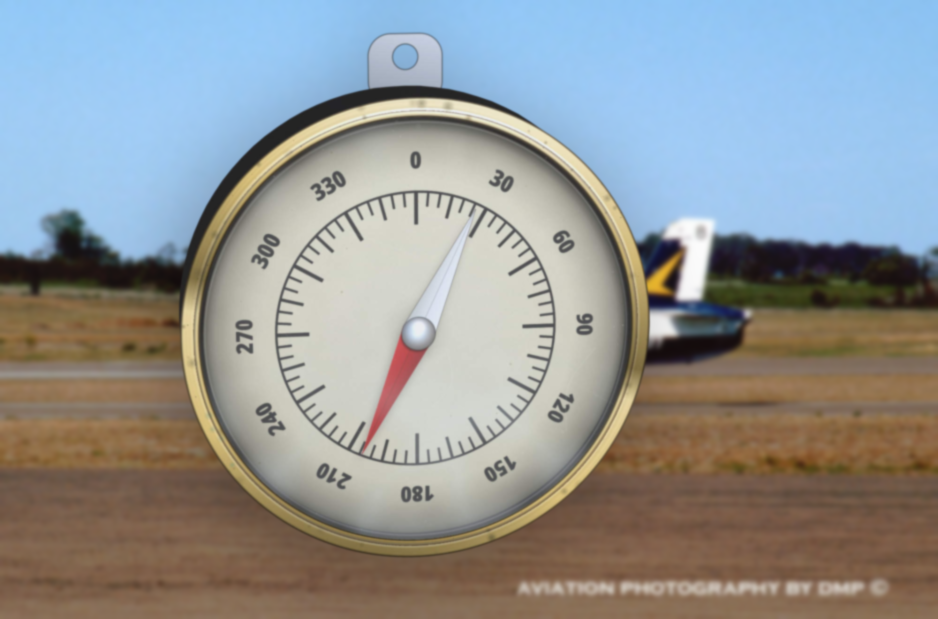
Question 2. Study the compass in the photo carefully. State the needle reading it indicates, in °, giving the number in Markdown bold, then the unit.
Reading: **205** °
